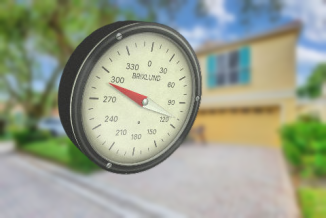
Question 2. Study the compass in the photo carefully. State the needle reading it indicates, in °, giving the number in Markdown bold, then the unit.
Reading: **290** °
